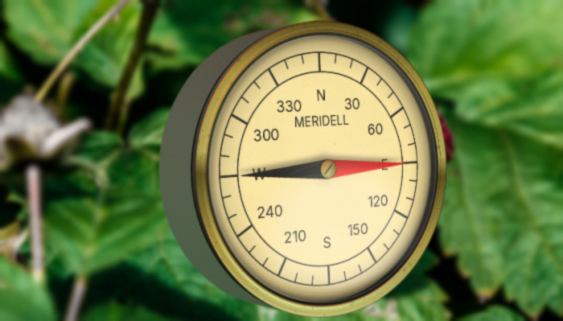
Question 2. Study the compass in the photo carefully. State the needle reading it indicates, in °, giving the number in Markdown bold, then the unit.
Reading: **90** °
